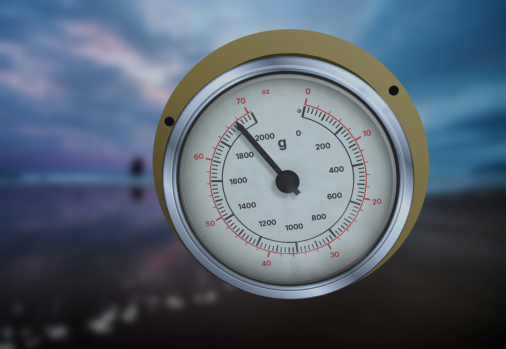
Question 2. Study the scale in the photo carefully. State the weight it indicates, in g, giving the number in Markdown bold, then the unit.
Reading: **1920** g
